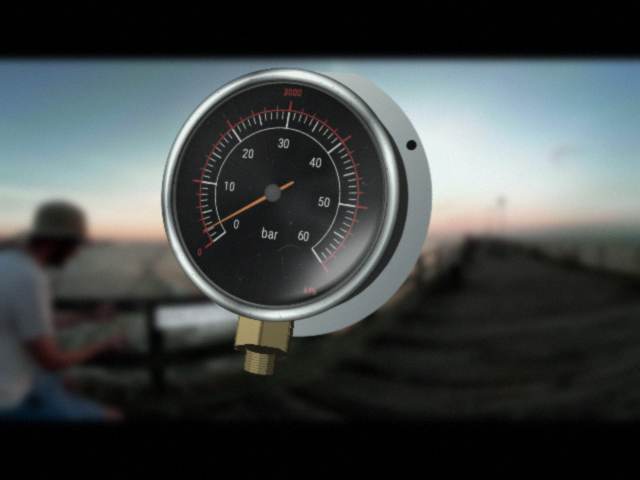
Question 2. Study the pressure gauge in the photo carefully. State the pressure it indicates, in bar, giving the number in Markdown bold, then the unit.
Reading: **2** bar
